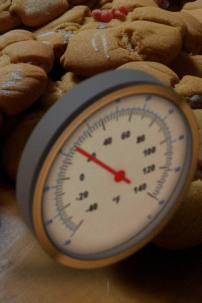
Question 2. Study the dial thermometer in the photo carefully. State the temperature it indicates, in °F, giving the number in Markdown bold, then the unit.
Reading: **20** °F
